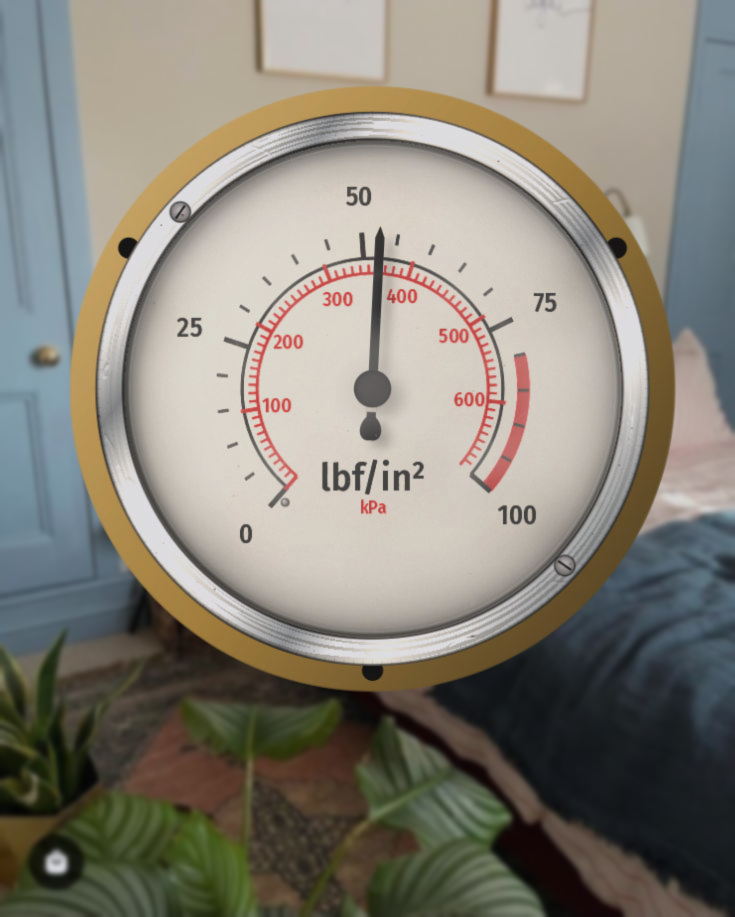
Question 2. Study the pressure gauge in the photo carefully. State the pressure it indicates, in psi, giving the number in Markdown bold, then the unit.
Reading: **52.5** psi
